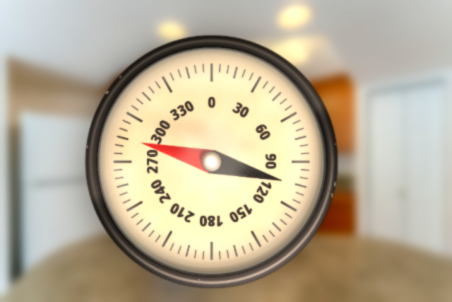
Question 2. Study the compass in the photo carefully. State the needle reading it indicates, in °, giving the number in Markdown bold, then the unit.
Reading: **285** °
